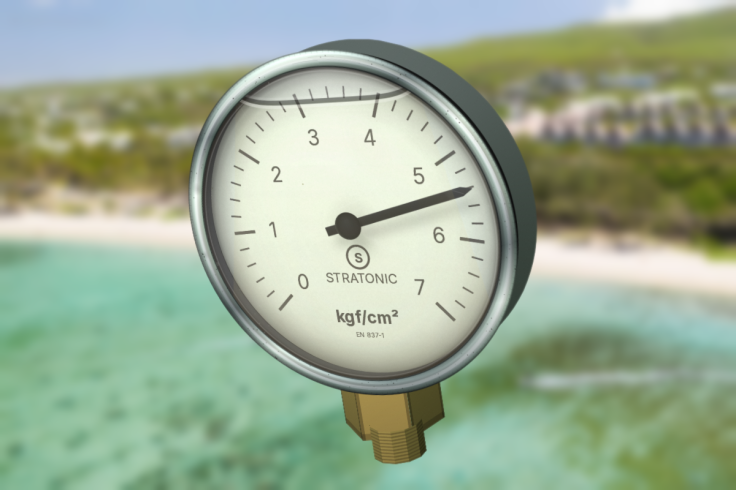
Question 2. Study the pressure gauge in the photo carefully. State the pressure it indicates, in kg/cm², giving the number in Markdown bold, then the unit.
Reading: **5.4** kg/cm²
